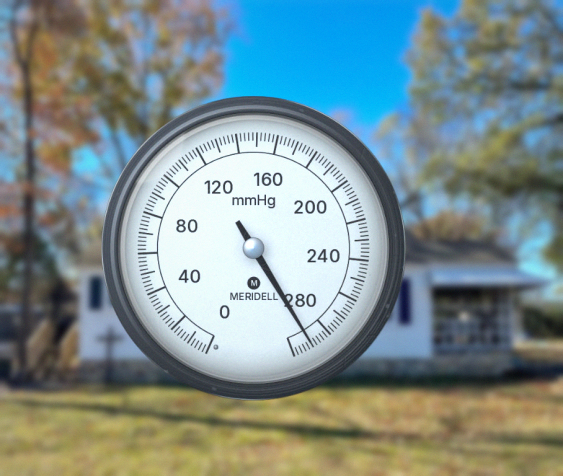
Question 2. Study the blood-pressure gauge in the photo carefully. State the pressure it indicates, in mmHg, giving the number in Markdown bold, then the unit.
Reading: **290** mmHg
